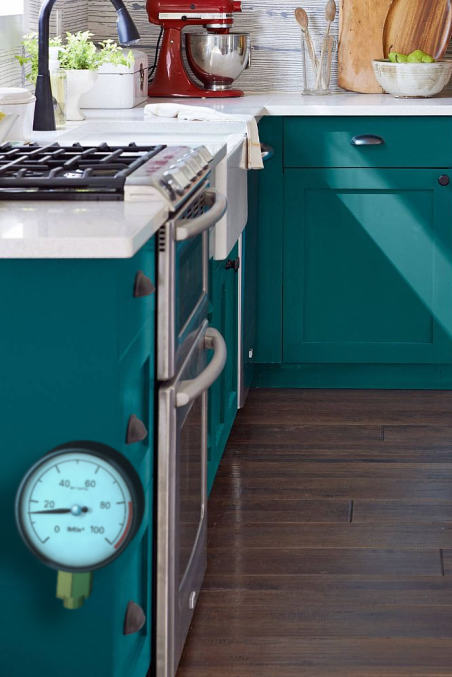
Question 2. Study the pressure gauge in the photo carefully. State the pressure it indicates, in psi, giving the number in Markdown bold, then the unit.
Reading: **15** psi
